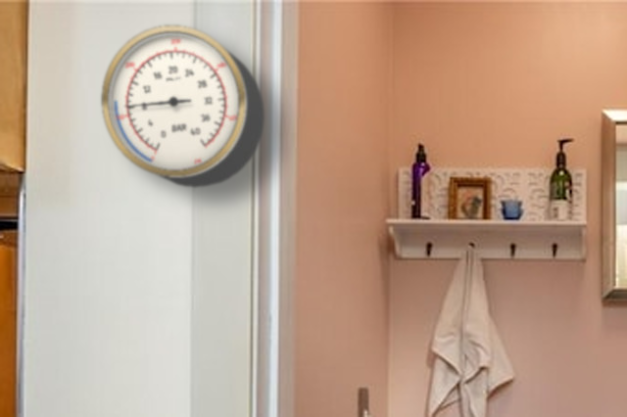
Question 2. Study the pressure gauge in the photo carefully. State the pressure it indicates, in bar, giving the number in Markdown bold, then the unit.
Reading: **8** bar
